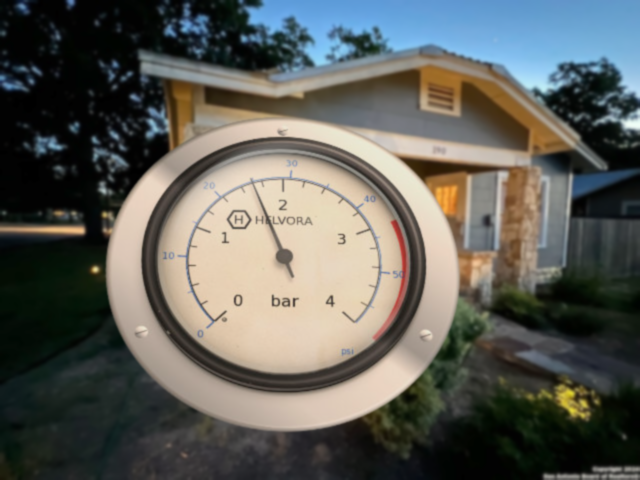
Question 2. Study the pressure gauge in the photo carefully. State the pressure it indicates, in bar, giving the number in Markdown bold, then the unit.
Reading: **1.7** bar
